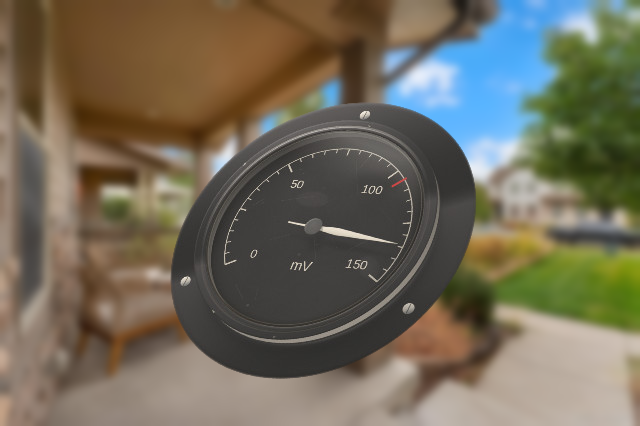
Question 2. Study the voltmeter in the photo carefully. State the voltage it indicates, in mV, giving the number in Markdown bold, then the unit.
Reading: **135** mV
